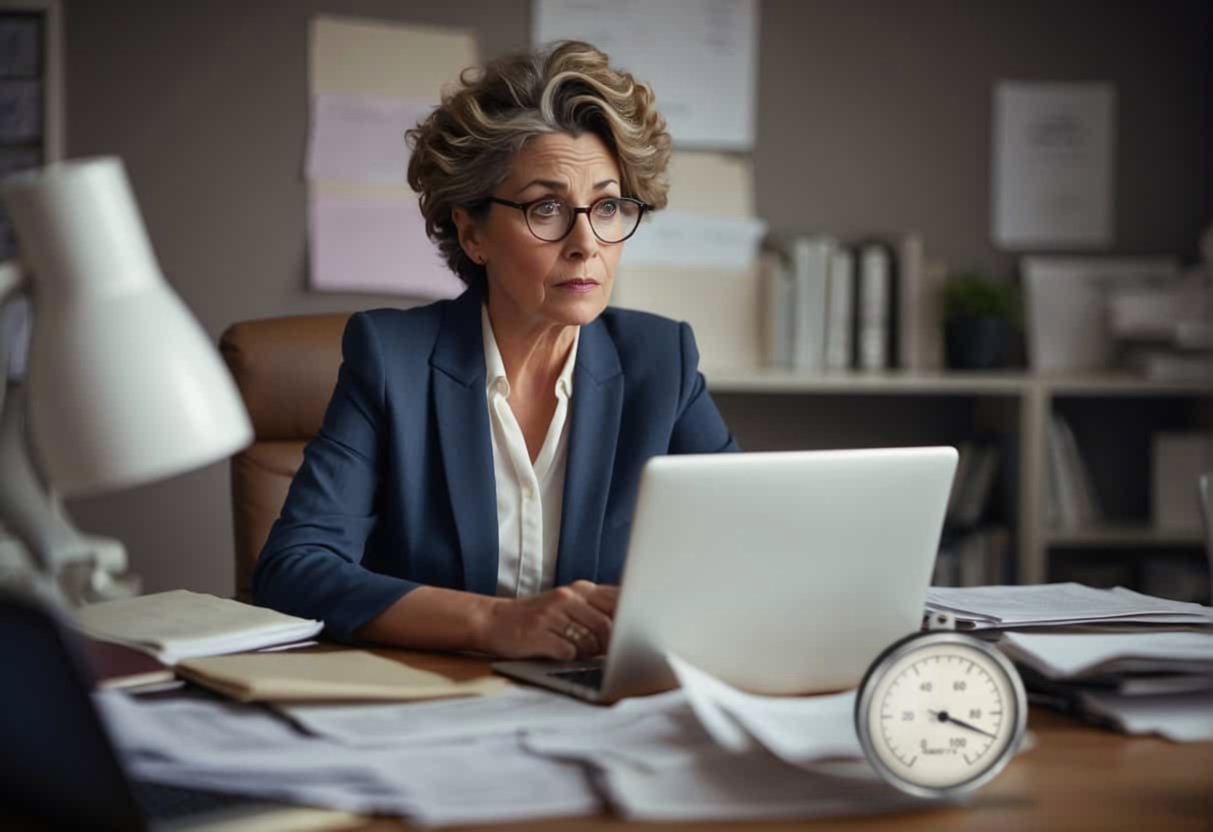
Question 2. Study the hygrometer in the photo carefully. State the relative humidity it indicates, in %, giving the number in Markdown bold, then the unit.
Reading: **88** %
